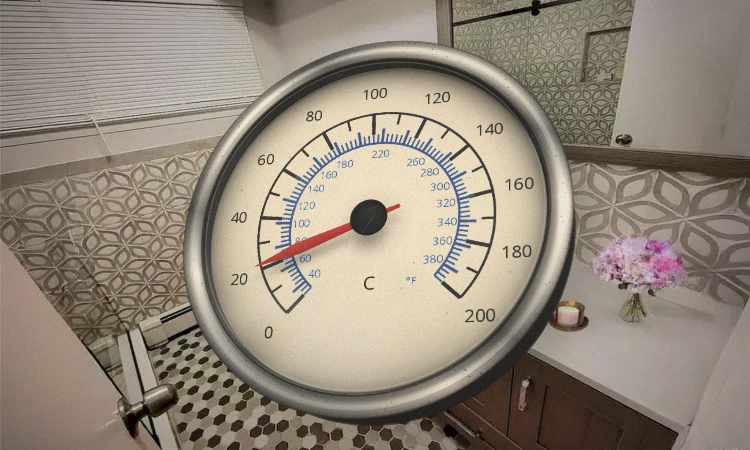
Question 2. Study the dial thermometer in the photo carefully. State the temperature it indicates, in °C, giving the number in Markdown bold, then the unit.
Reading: **20** °C
